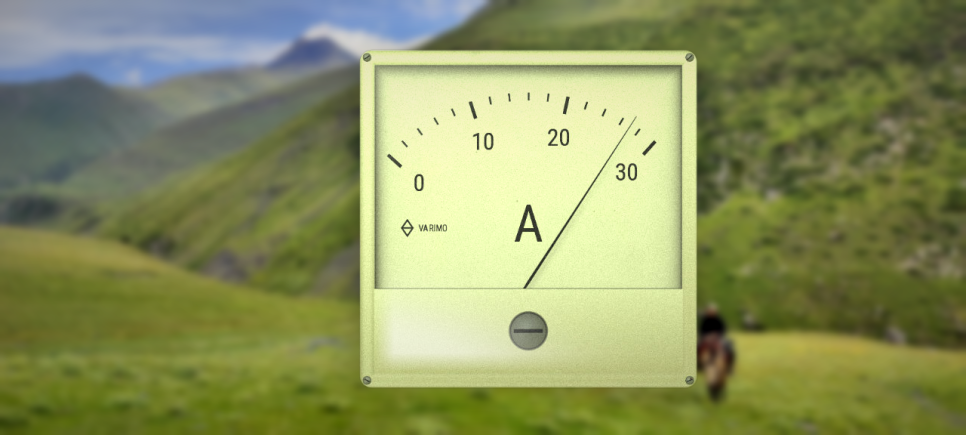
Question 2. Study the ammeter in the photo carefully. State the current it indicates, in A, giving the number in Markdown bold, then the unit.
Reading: **27** A
